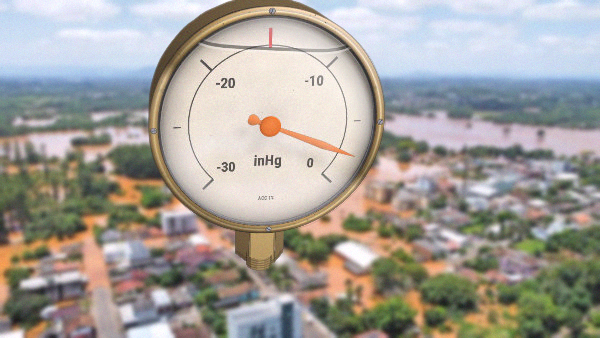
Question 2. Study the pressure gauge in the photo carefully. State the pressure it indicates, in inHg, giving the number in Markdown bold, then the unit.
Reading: **-2.5** inHg
